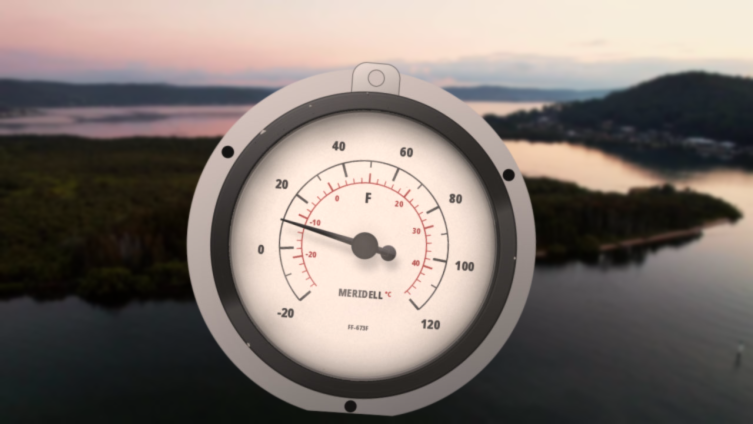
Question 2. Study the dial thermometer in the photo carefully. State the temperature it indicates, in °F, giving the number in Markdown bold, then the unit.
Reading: **10** °F
